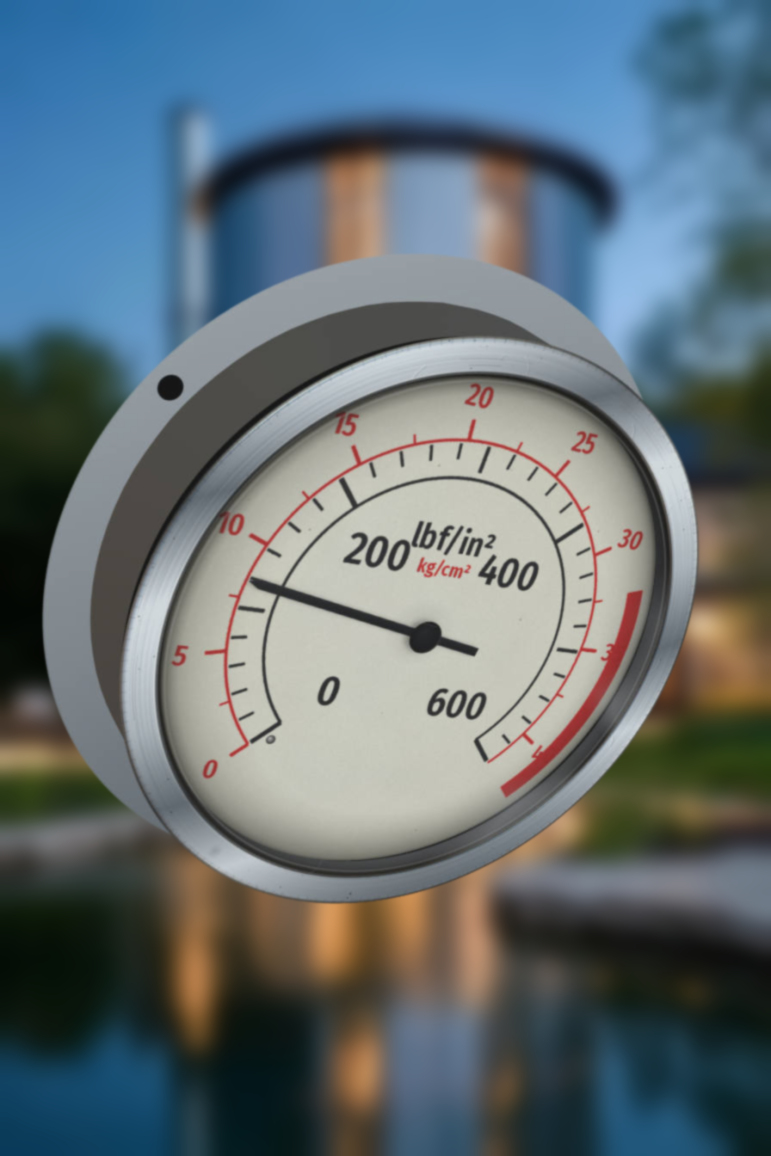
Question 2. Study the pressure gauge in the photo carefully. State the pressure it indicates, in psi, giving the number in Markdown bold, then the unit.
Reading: **120** psi
